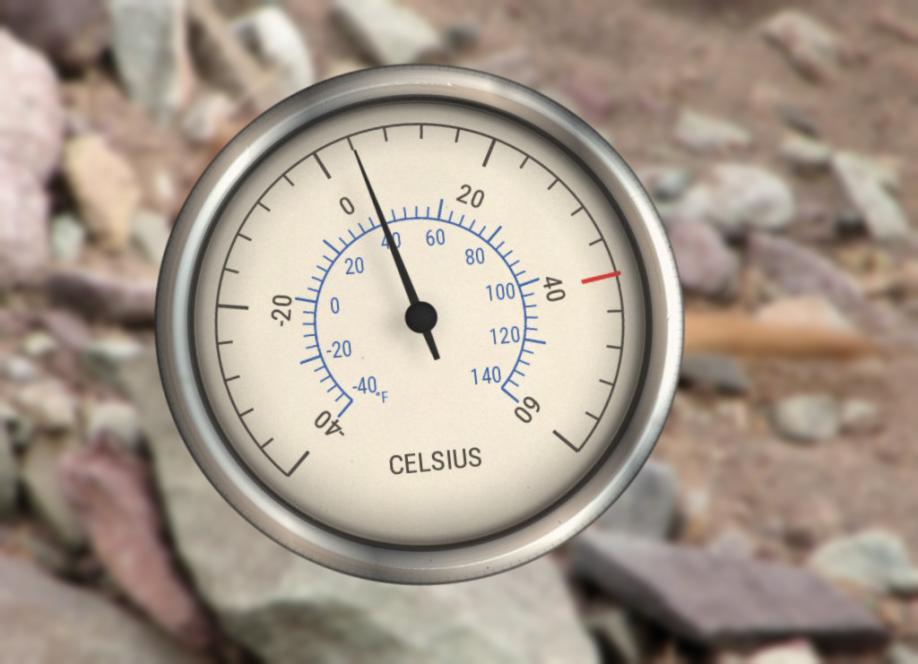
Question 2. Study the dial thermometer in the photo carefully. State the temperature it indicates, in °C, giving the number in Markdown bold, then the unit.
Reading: **4** °C
